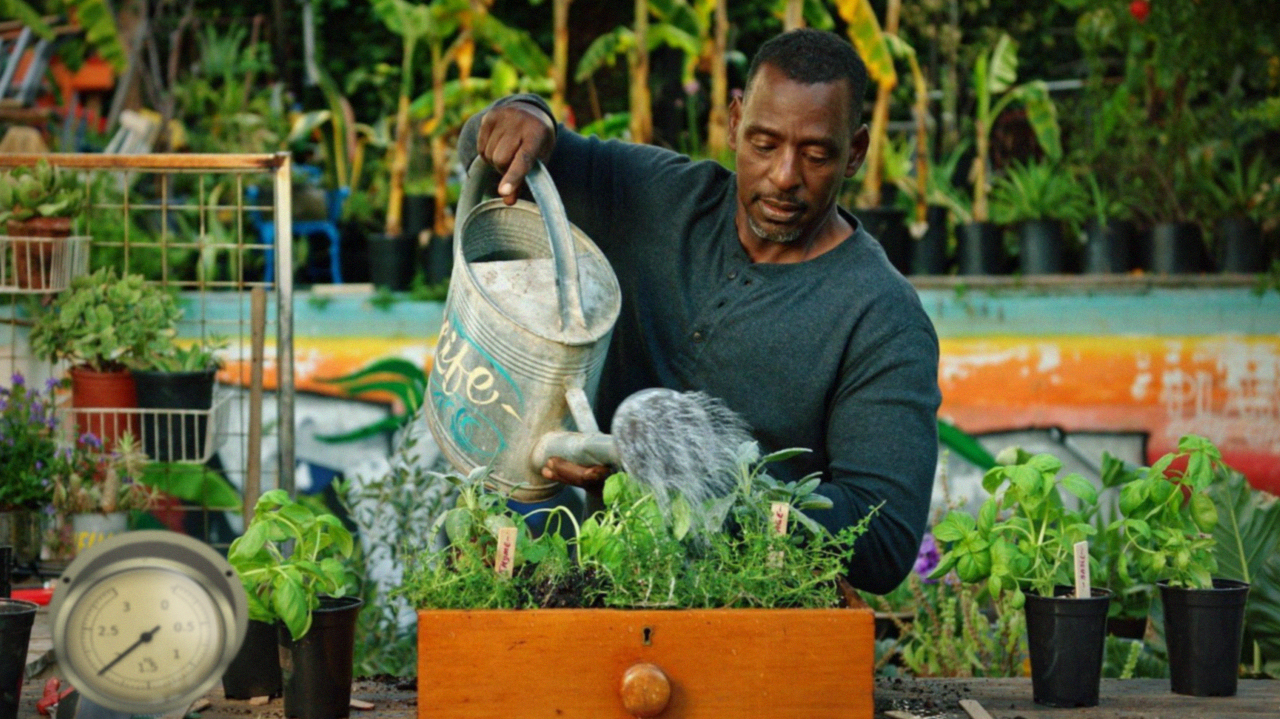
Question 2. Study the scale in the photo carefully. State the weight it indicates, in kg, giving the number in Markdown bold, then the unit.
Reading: **2** kg
